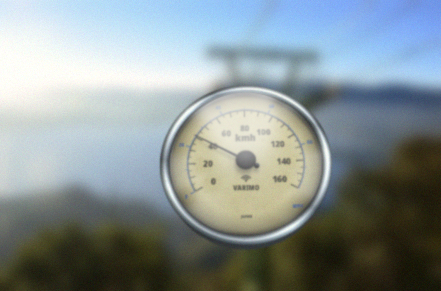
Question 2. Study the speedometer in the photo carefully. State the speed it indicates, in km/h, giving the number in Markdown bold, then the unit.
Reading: **40** km/h
